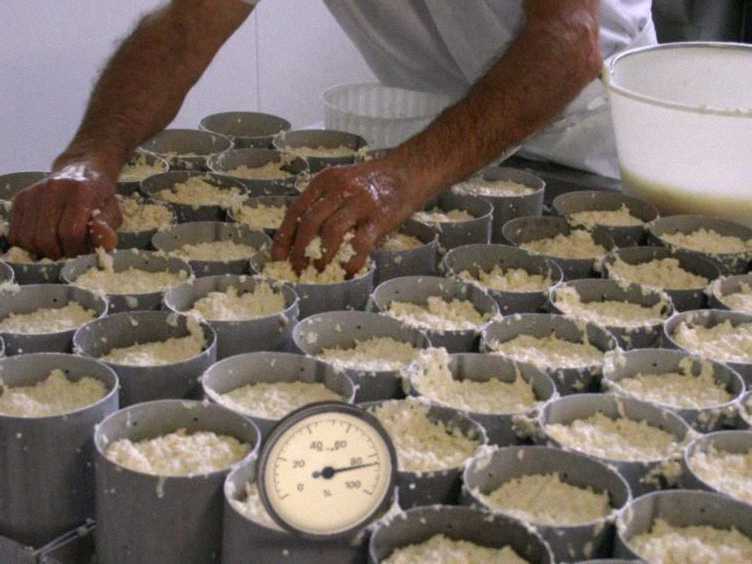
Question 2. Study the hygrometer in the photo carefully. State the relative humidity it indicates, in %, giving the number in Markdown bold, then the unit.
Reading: **84** %
